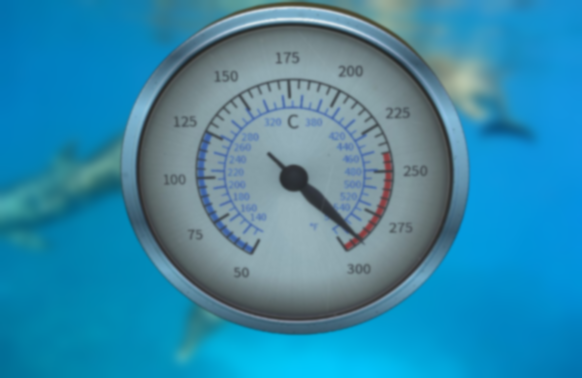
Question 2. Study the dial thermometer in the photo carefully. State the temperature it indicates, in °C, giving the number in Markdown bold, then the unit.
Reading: **290** °C
